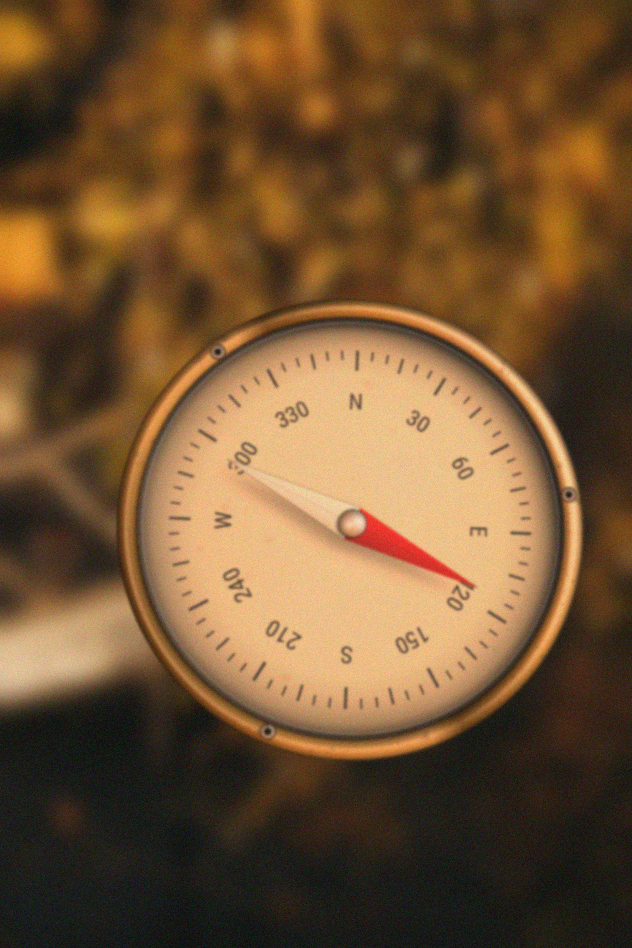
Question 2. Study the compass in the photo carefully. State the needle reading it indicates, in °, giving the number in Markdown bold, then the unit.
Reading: **115** °
